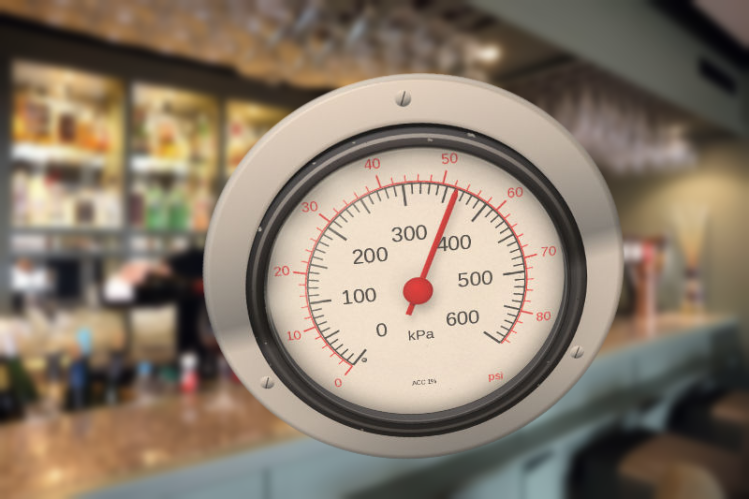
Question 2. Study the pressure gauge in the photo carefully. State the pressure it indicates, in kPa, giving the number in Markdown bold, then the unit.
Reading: **360** kPa
